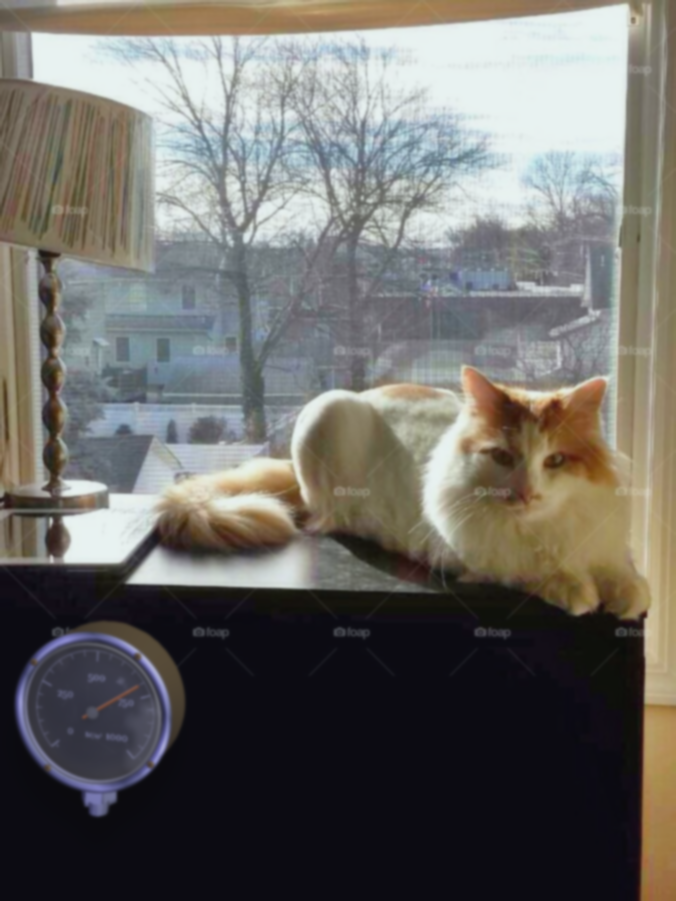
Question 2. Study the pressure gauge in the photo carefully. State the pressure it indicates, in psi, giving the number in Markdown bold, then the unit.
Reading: **700** psi
